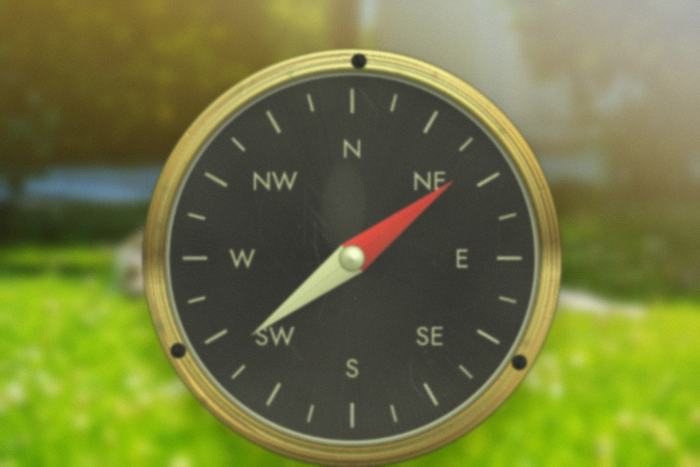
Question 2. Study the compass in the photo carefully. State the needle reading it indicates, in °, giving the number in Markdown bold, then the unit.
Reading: **52.5** °
